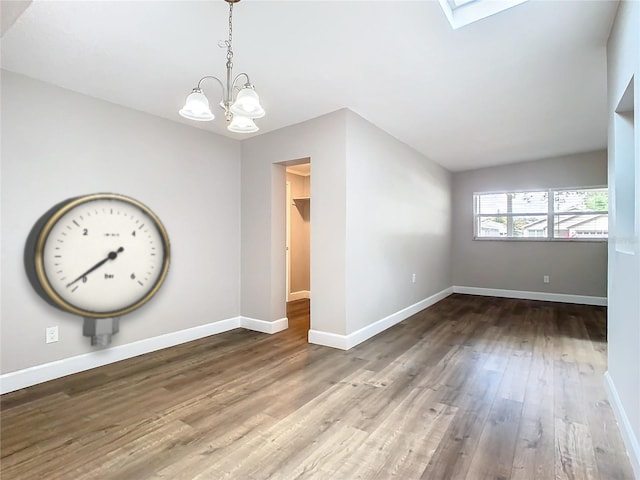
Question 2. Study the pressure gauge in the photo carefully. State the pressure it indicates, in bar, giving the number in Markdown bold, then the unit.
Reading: **0.2** bar
